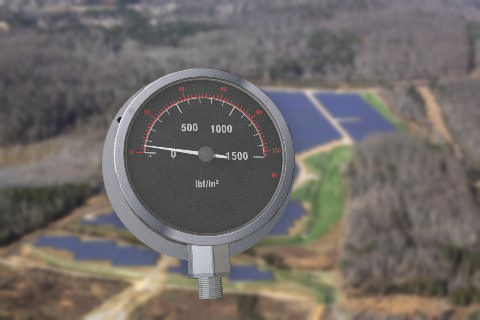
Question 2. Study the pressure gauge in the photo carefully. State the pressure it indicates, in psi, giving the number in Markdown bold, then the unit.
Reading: **50** psi
